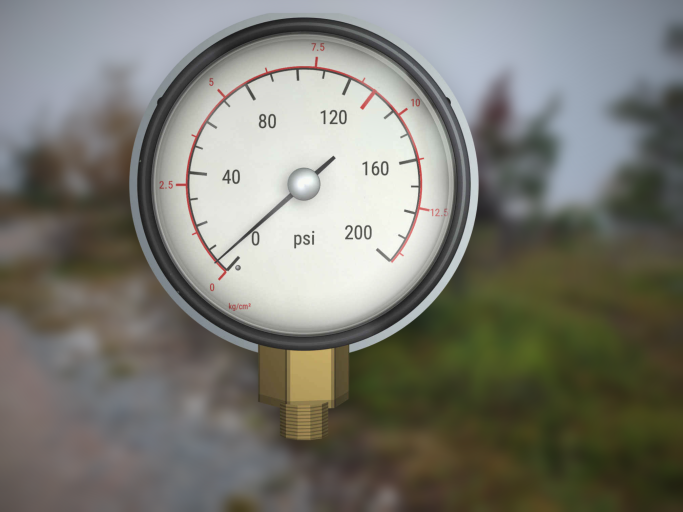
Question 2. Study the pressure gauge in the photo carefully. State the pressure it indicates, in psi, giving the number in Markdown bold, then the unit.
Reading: **5** psi
